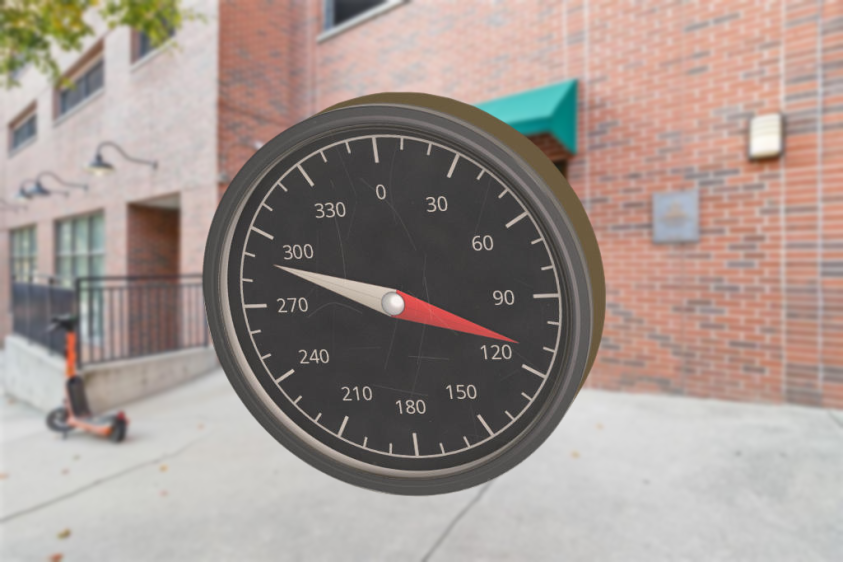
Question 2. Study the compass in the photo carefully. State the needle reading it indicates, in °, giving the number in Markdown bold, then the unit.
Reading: **110** °
